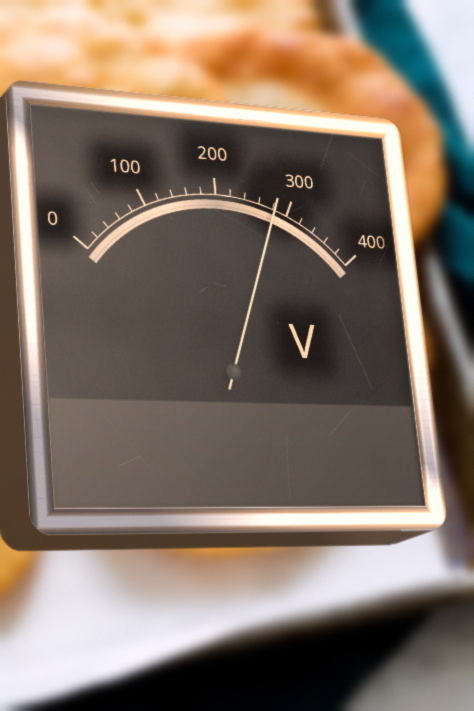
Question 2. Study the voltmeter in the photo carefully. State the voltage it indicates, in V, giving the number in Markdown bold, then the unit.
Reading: **280** V
